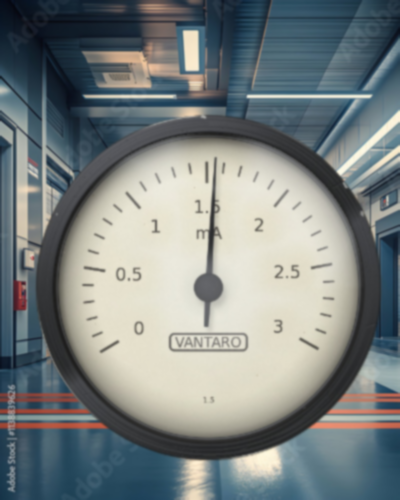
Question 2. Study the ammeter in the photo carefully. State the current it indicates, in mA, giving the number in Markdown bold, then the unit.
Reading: **1.55** mA
